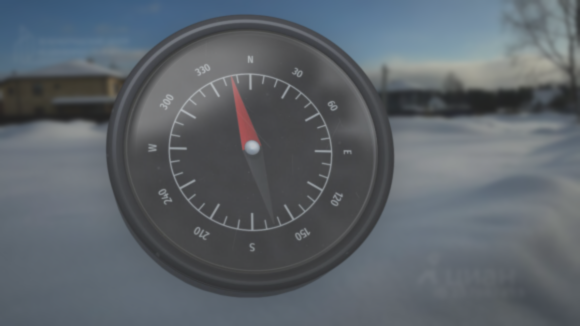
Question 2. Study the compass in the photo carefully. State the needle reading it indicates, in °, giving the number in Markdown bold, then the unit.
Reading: **345** °
